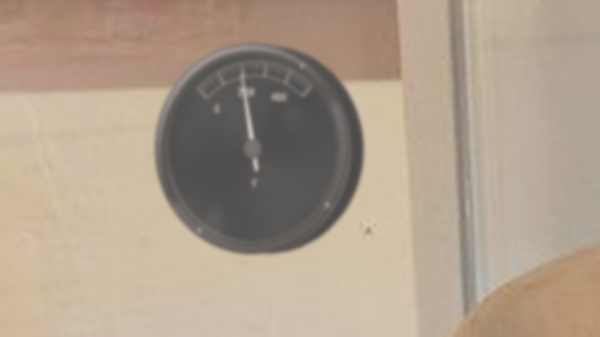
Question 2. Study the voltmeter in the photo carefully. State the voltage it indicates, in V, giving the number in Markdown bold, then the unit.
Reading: **200** V
